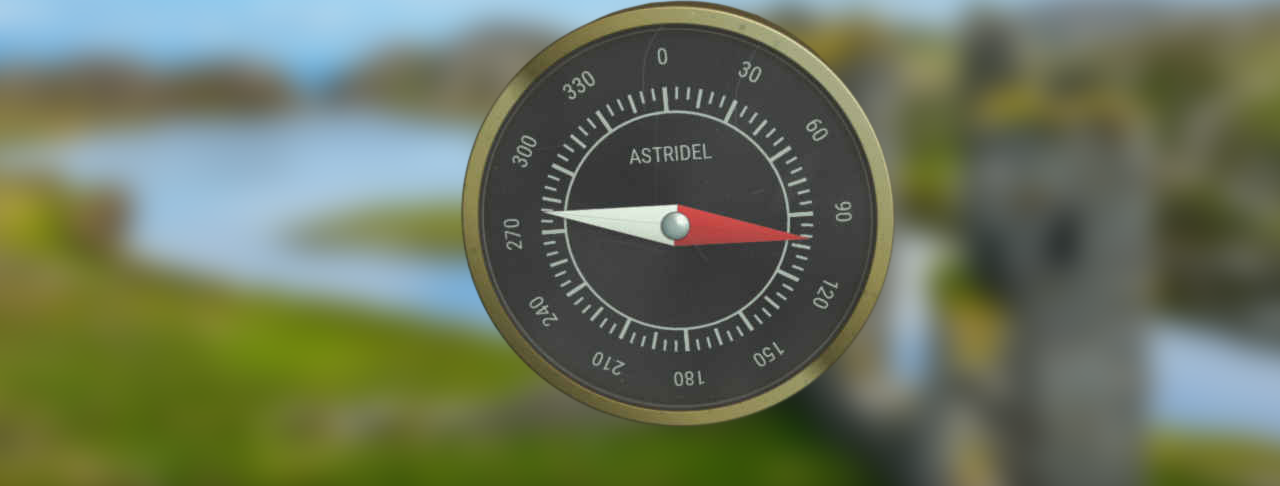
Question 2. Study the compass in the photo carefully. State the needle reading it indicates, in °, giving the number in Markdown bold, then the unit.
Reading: **100** °
